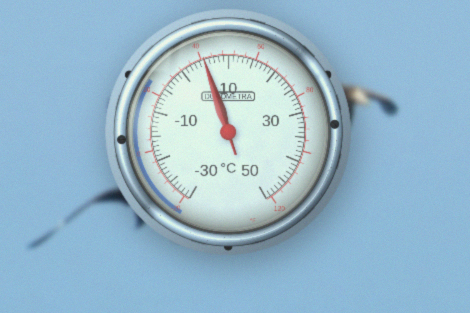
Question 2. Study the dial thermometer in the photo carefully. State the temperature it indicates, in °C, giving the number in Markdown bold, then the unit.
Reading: **5** °C
